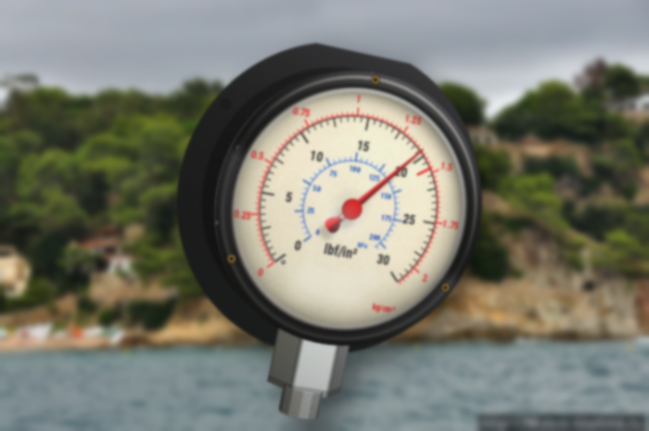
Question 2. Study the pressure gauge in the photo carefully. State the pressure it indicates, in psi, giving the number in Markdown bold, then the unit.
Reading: **19.5** psi
